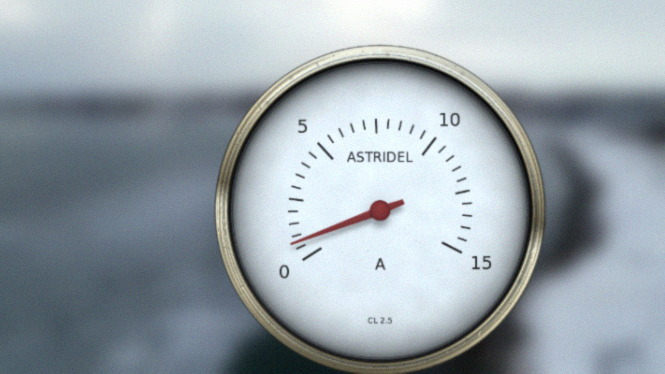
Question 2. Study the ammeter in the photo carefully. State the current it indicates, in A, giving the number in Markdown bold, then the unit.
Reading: **0.75** A
